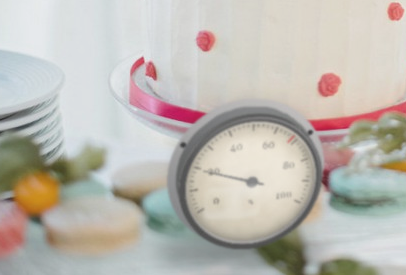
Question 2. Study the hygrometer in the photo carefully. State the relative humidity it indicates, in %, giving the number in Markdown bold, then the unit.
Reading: **20** %
